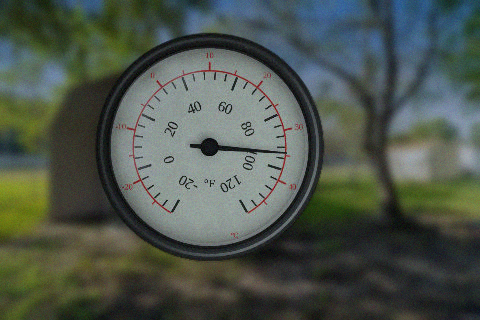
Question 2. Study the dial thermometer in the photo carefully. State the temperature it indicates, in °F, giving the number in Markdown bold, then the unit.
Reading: **94** °F
